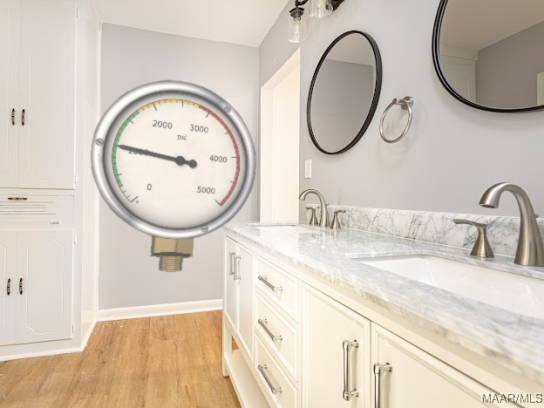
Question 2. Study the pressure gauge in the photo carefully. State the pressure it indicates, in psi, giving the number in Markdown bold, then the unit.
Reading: **1000** psi
